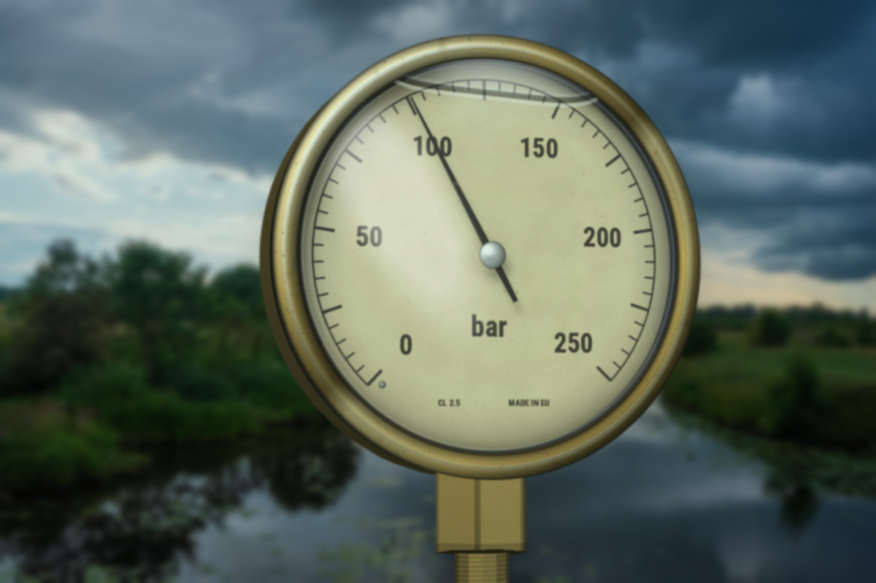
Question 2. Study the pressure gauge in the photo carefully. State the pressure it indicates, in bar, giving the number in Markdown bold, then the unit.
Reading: **100** bar
